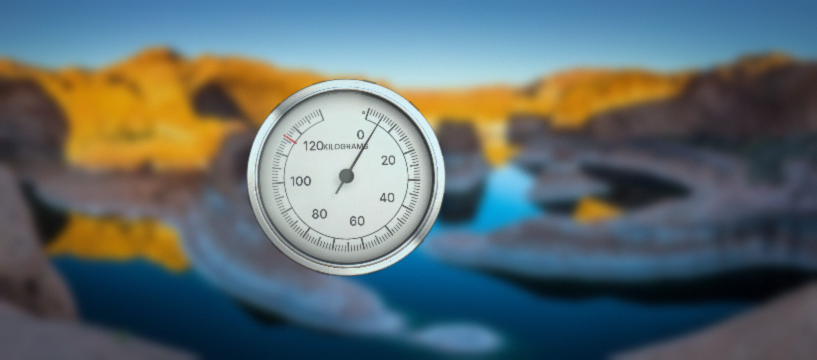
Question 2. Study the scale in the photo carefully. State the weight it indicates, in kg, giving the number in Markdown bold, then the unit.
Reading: **5** kg
